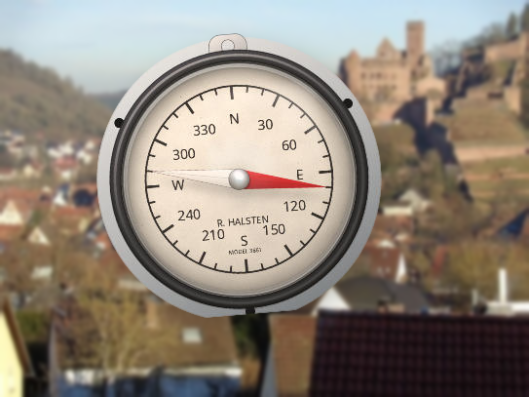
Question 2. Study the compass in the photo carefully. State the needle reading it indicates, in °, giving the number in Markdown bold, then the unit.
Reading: **100** °
